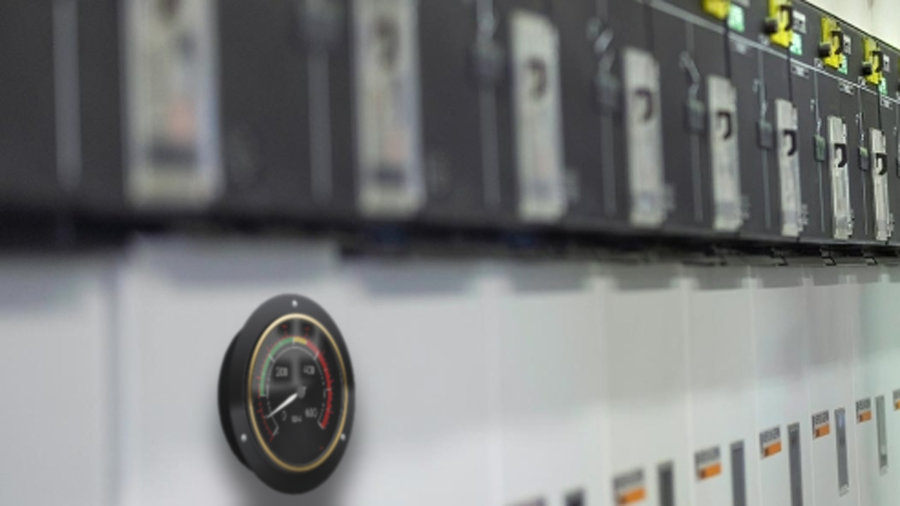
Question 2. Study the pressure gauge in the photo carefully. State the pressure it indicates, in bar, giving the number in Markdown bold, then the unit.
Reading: **50** bar
